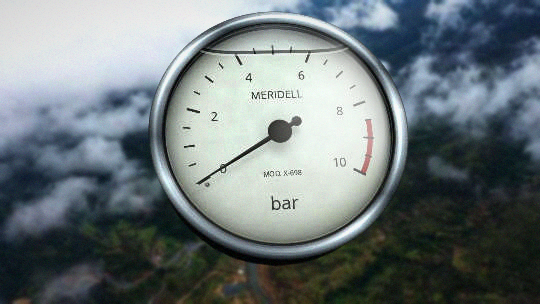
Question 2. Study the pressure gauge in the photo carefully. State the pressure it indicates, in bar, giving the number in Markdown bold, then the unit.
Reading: **0** bar
